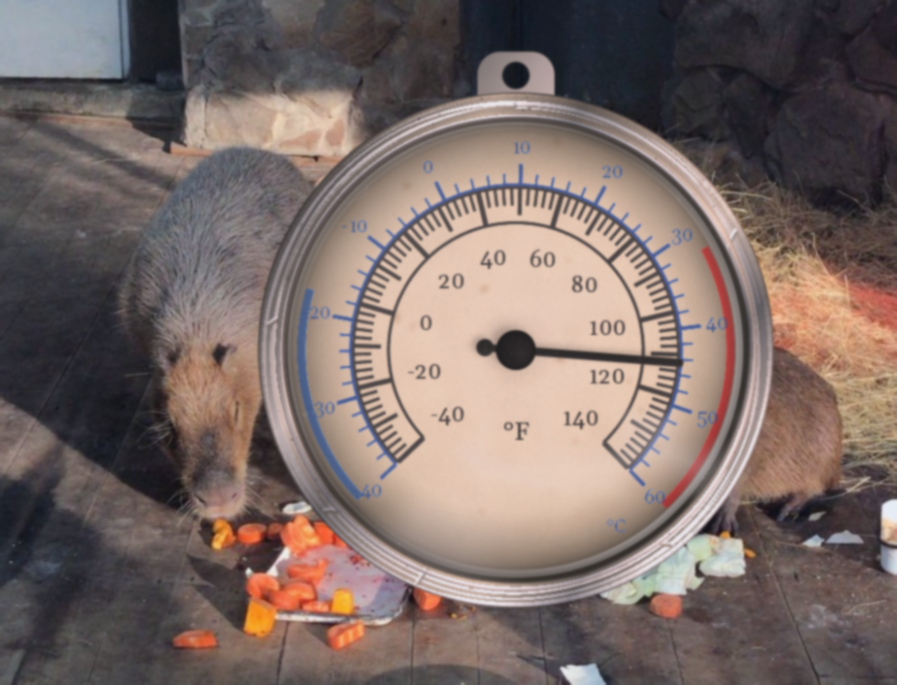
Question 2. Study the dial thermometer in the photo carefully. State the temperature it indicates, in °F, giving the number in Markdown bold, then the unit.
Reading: **112** °F
